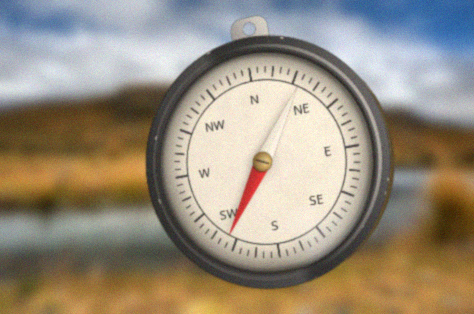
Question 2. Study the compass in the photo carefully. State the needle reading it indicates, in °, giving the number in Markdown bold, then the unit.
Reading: **215** °
